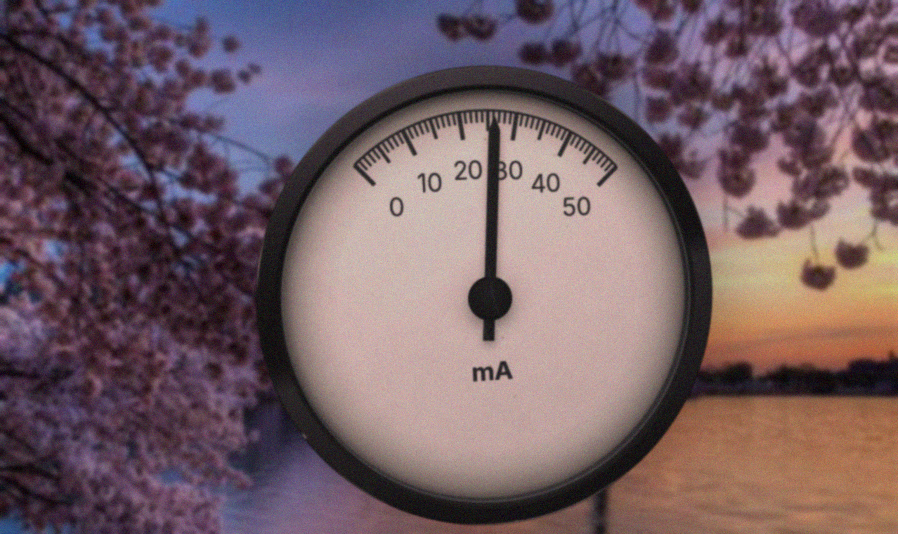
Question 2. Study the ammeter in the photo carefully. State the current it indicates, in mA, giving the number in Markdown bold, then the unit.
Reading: **26** mA
